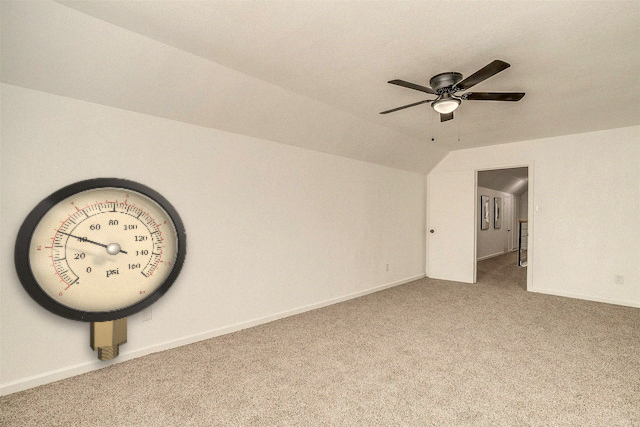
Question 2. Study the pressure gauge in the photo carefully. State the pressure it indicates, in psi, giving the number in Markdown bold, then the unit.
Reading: **40** psi
